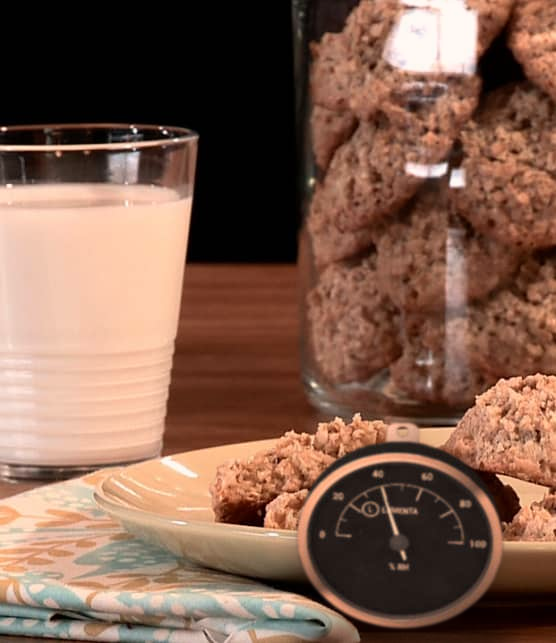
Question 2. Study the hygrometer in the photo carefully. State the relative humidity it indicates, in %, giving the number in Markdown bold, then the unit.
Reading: **40** %
